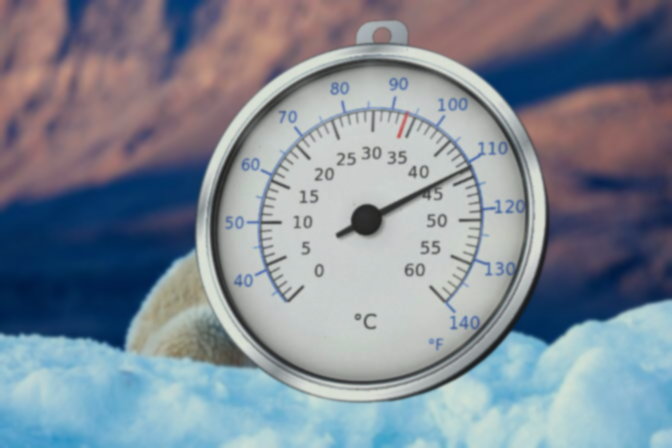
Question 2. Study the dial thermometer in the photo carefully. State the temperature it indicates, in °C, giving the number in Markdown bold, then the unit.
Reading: **44** °C
